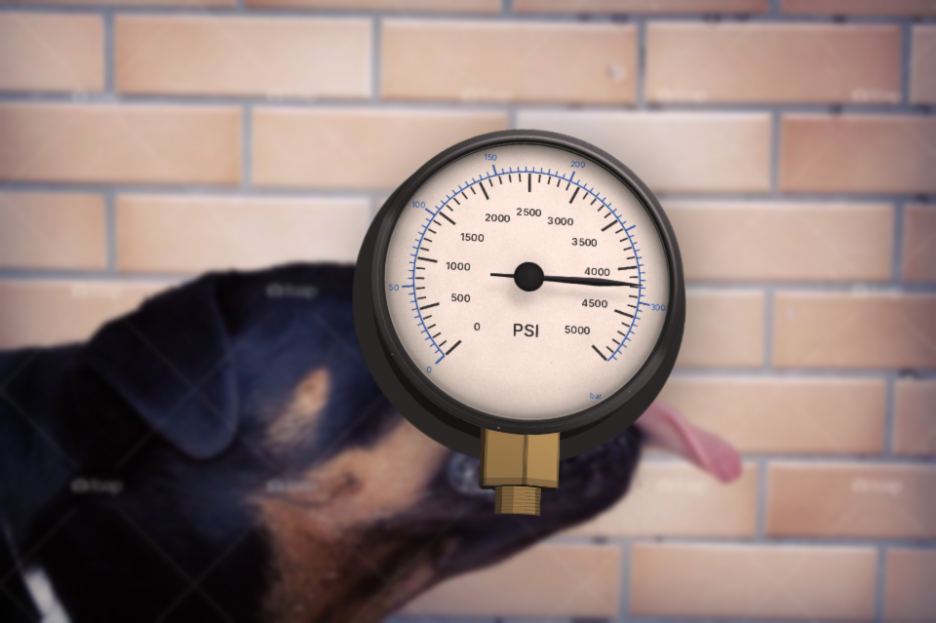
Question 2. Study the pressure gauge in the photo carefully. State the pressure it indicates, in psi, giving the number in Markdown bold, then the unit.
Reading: **4200** psi
